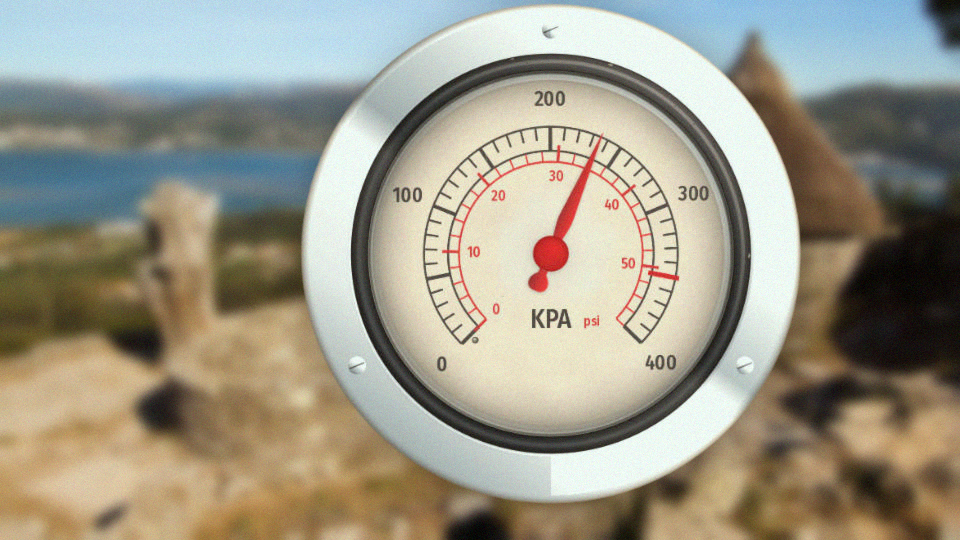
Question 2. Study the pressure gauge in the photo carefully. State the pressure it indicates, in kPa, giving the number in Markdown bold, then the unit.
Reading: **235** kPa
